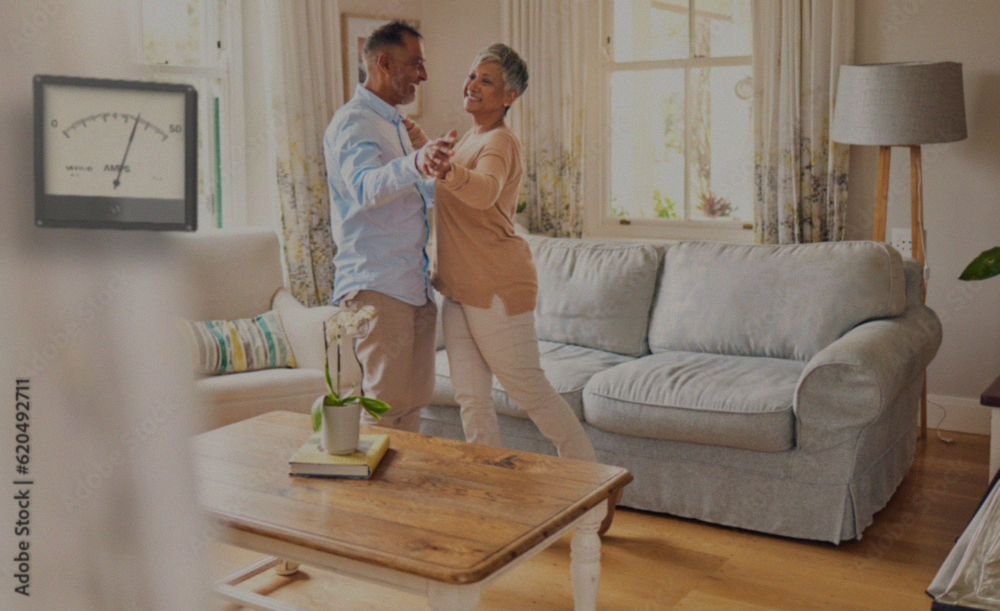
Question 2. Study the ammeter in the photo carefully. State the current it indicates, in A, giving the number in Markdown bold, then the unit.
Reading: **35** A
